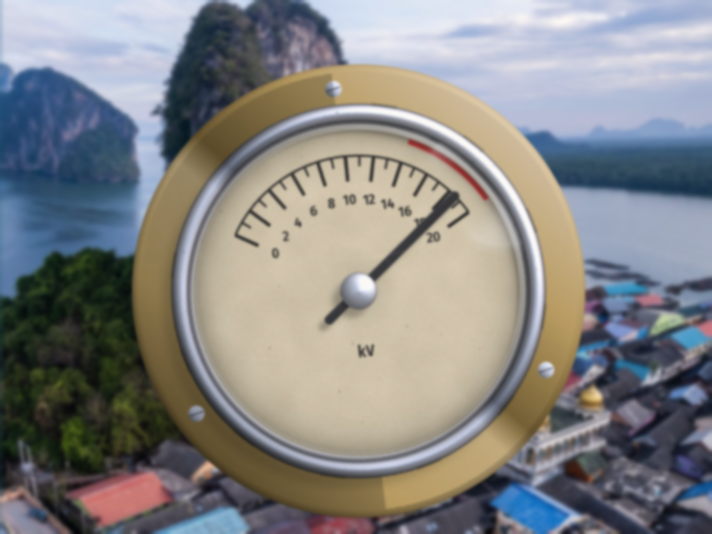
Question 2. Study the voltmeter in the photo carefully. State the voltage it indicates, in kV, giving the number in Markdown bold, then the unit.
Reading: **18.5** kV
